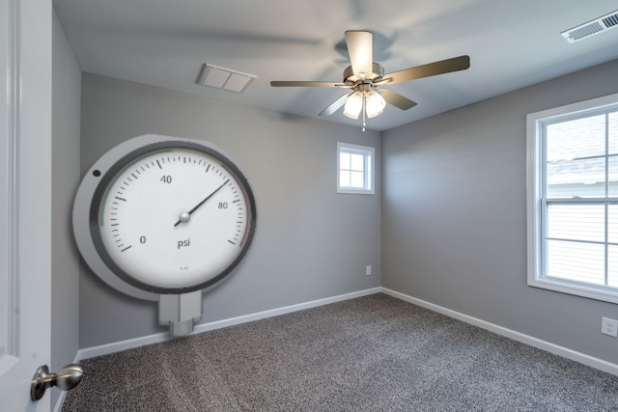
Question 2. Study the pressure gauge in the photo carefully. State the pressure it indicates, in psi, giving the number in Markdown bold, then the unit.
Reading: **70** psi
